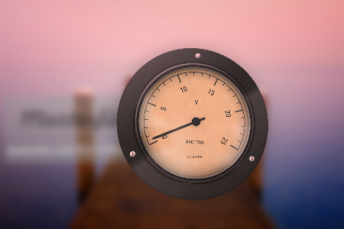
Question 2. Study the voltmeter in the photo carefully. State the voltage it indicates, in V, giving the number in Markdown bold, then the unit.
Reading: **0.5** V
